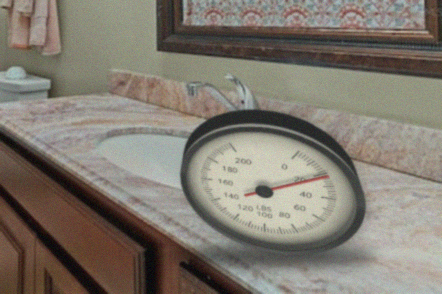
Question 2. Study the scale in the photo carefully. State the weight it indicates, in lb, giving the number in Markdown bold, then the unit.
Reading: **20** lb
